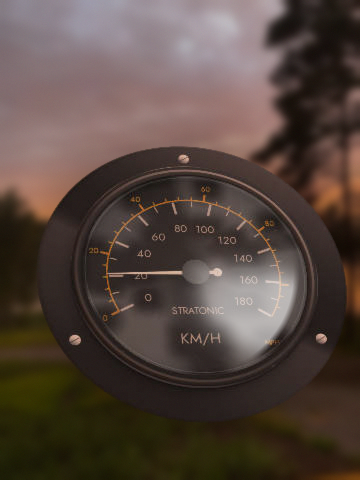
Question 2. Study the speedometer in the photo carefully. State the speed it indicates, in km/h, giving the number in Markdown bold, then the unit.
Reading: **20** km/h
